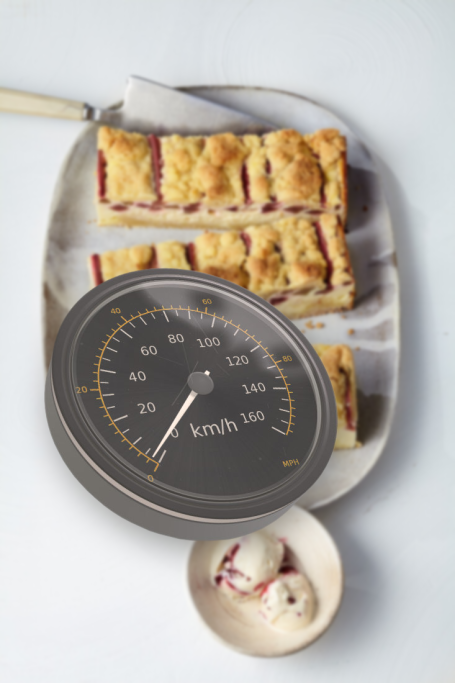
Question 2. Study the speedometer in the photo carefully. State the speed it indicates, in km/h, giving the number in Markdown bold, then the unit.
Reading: **2.5** km/h
